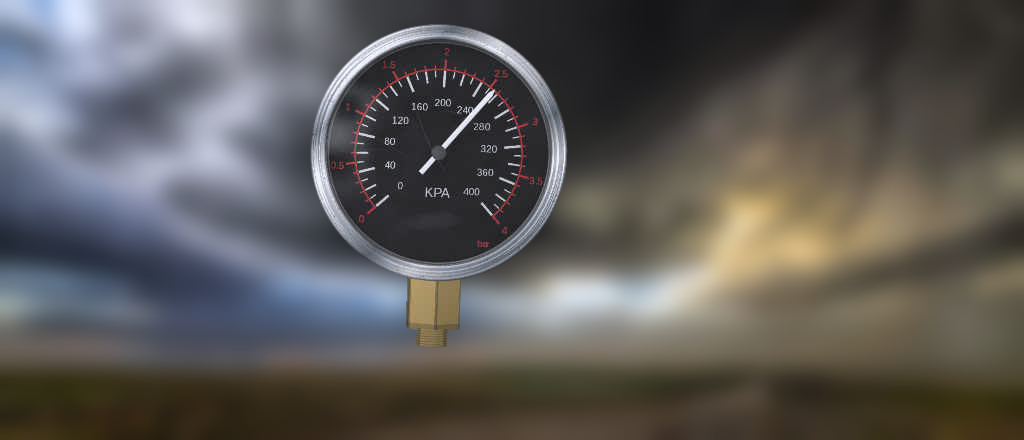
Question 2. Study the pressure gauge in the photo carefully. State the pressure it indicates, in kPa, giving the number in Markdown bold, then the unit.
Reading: **255** kPa
